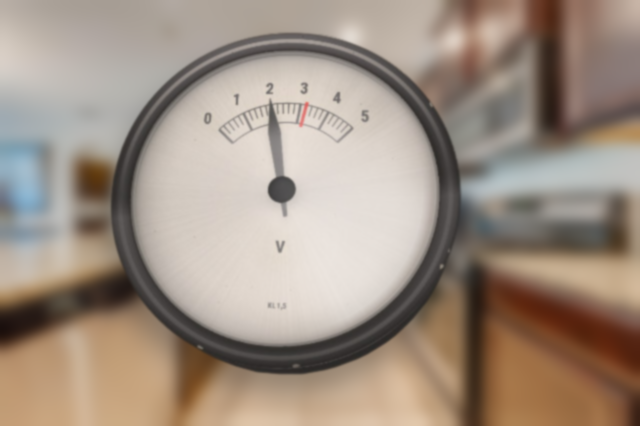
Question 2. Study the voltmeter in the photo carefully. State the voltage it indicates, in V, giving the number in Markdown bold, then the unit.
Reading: **2** V
